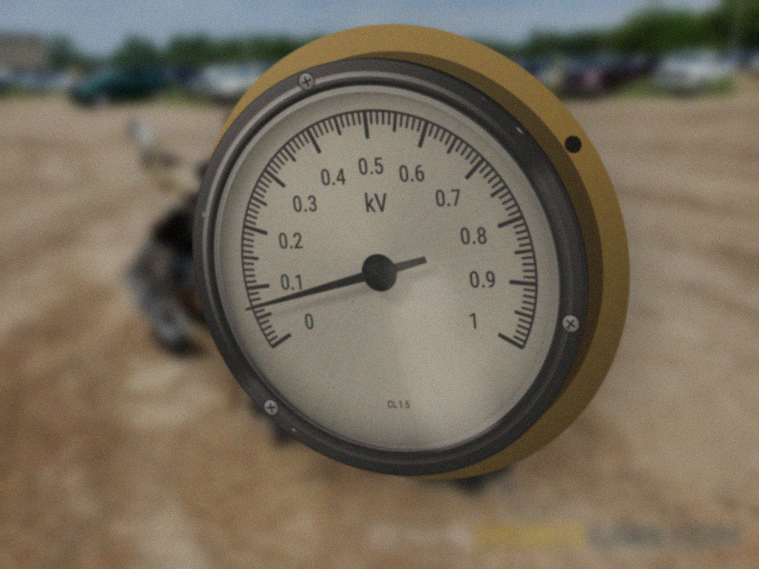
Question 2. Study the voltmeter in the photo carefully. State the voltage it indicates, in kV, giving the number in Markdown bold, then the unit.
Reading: **0.07** kV
